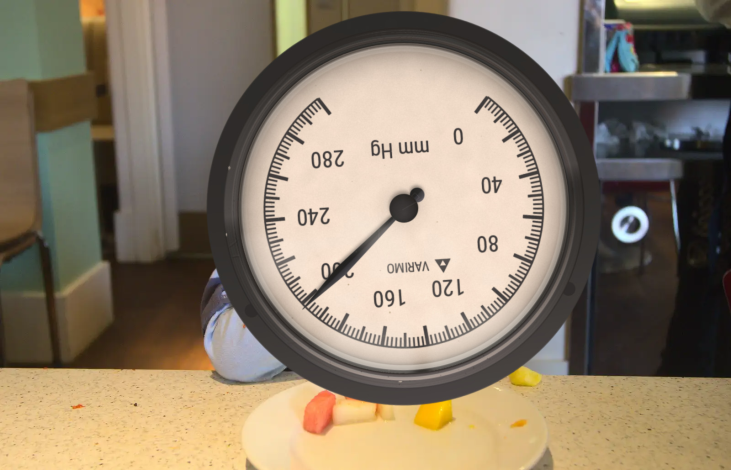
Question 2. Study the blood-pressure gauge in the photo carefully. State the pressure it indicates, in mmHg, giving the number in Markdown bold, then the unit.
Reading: **198** mmHg
